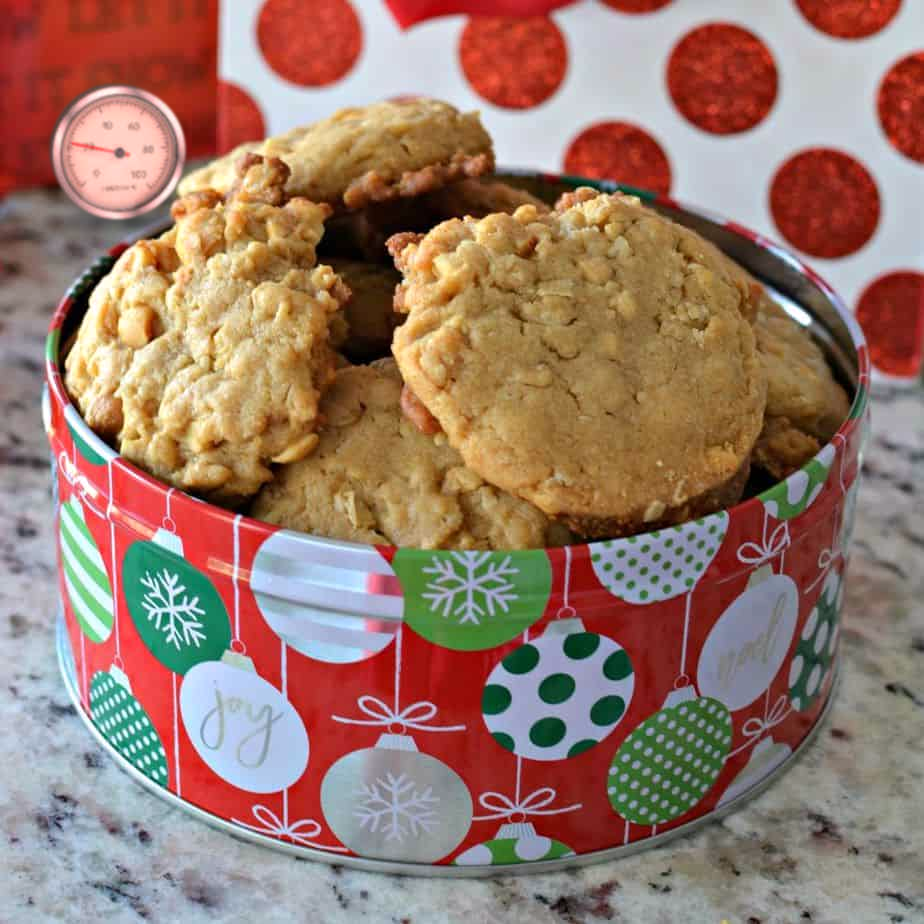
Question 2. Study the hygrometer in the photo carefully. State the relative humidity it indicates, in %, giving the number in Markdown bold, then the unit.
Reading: **20** %
